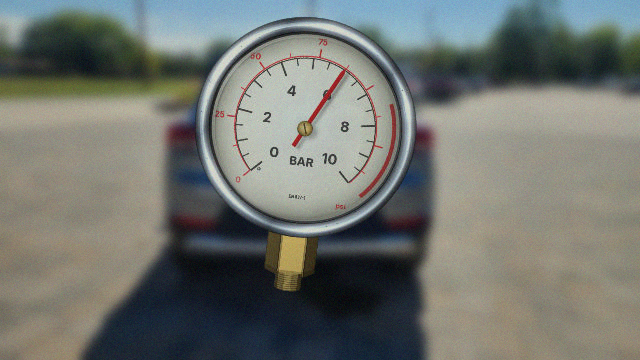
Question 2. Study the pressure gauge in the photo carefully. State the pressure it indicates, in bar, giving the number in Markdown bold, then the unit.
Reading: **6** bar
